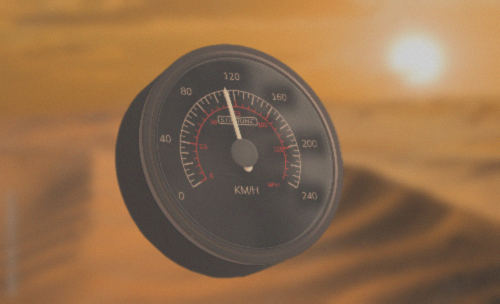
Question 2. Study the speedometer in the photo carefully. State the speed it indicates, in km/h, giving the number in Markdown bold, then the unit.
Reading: **110** km/h
